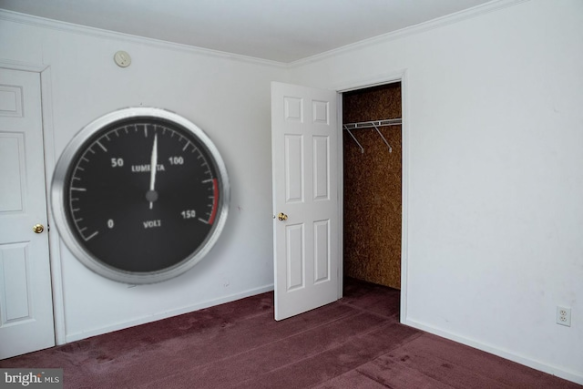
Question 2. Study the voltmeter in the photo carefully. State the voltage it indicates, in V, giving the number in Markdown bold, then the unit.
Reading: **80** V
